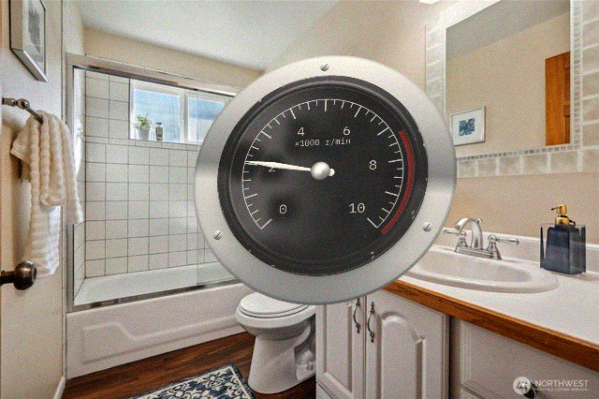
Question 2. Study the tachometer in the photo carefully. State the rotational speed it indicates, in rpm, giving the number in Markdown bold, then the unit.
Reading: **2000** rpm
